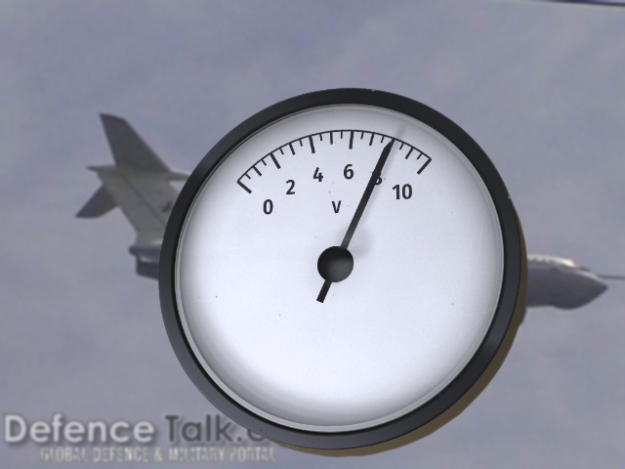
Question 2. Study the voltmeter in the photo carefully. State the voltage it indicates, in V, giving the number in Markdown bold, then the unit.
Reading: **8** V
